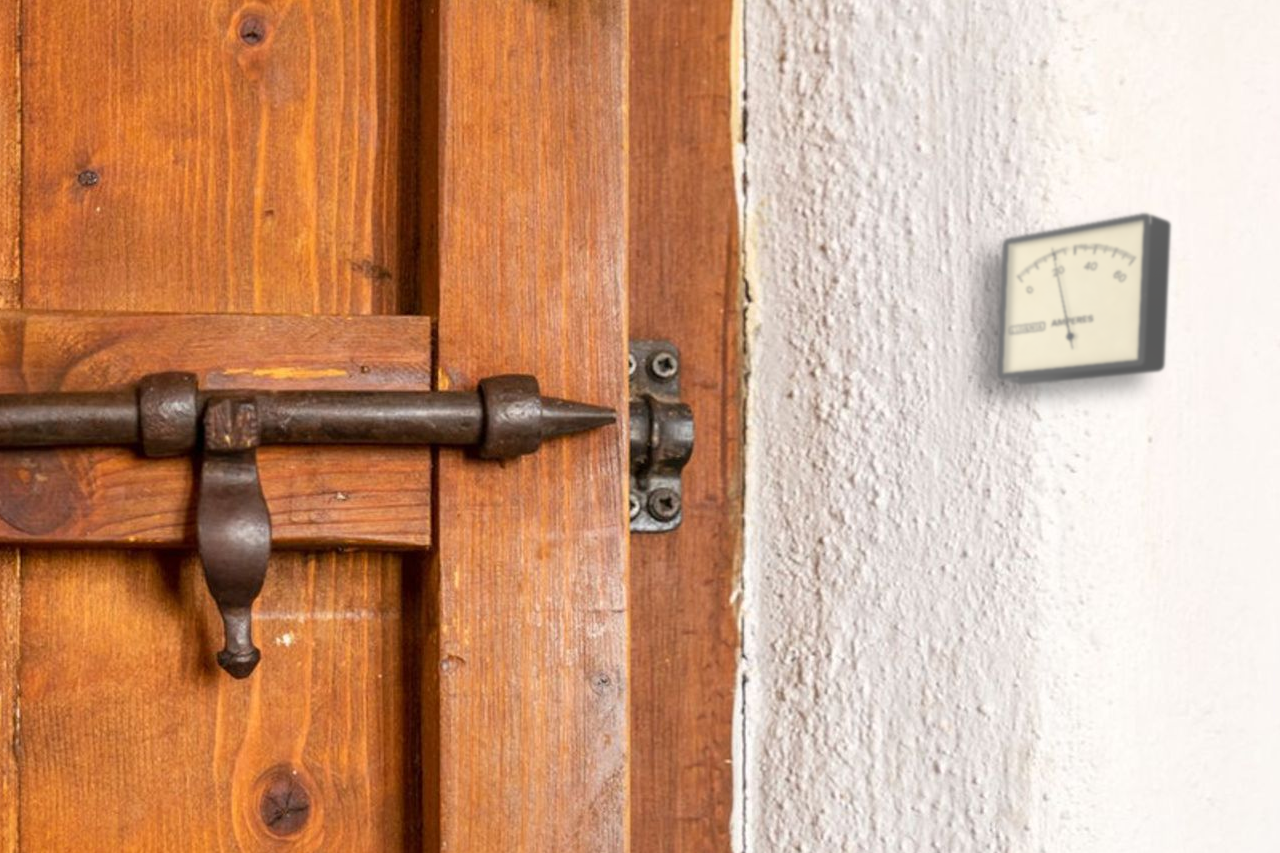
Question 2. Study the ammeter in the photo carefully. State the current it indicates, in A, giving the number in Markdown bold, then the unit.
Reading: **20** A
